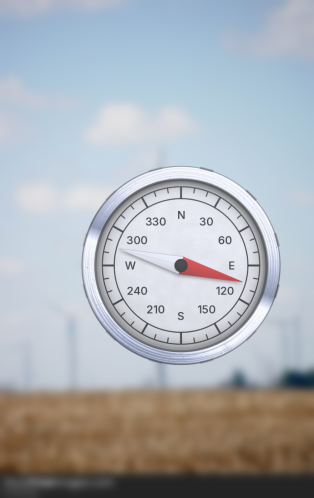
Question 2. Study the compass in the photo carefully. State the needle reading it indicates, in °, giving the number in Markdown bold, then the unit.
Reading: **105** °
